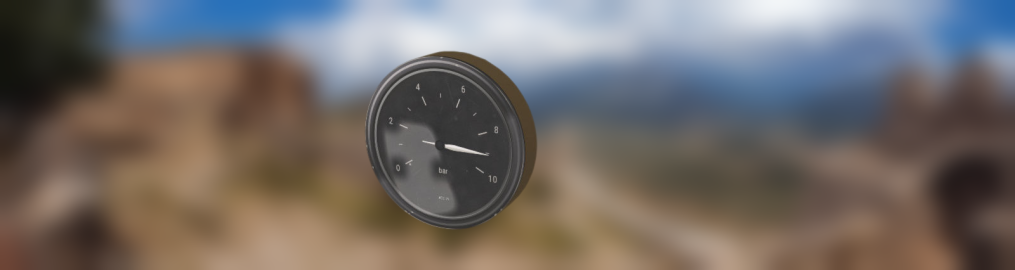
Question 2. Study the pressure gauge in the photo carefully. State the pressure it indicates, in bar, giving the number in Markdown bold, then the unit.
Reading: **9** bar
